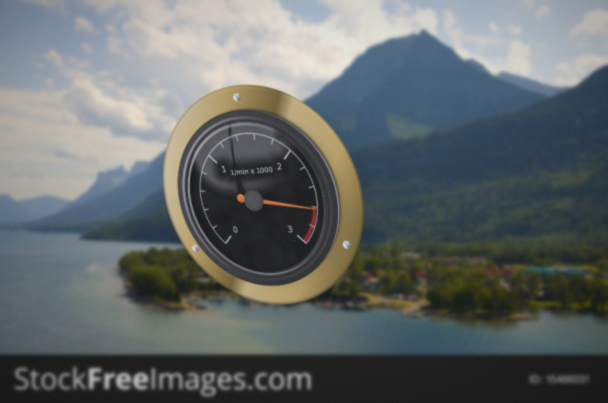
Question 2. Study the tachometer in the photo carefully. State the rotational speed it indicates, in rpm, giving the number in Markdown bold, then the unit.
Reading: **2600** rpm
